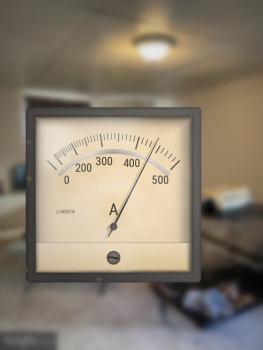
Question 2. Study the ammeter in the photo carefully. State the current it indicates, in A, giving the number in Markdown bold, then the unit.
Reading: **440** A
